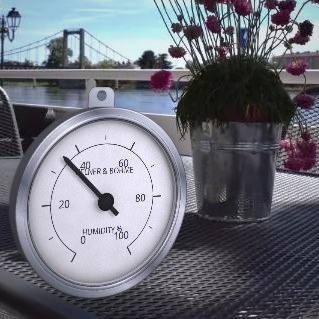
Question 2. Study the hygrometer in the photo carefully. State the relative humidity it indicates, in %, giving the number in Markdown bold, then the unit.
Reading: **35** %
